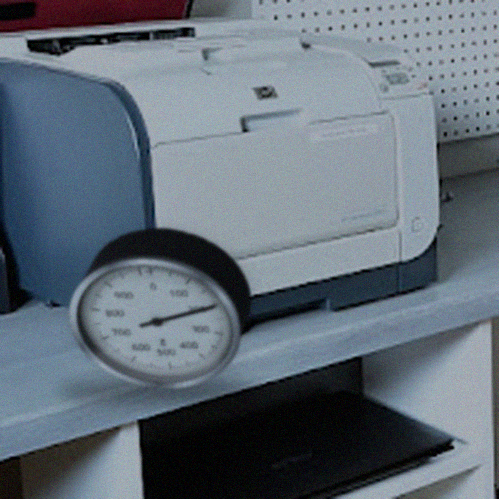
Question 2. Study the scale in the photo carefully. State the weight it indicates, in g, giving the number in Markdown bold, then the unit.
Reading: **200** g
